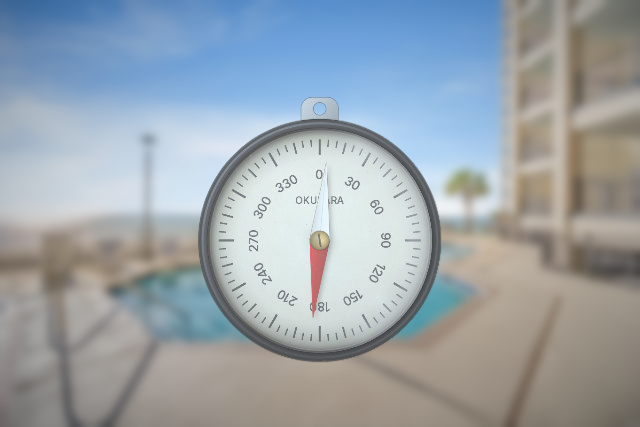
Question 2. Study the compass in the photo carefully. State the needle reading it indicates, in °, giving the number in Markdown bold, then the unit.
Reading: **185** °
